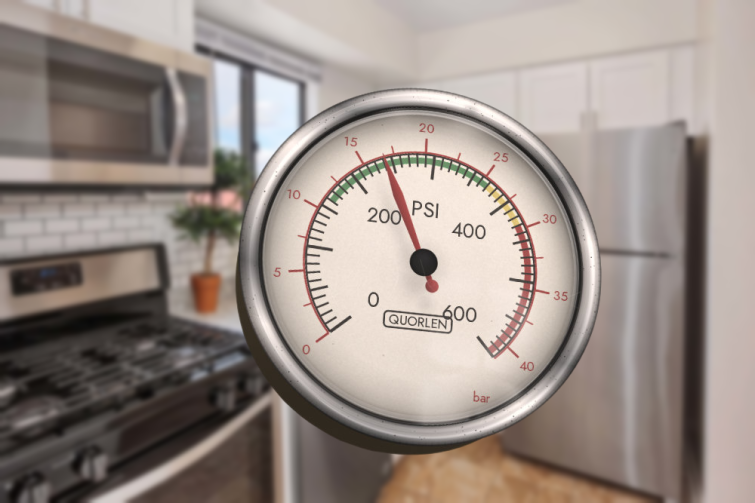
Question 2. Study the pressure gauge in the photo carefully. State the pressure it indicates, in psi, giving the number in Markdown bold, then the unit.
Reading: **240** psi
